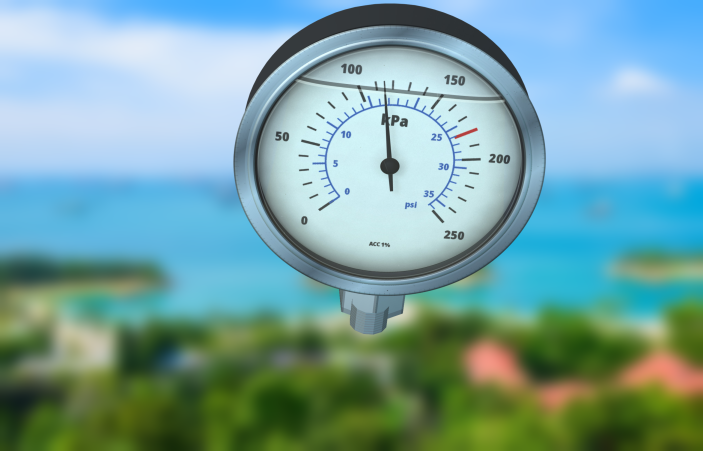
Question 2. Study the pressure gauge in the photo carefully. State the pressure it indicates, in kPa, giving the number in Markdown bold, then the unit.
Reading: **115** kPa
